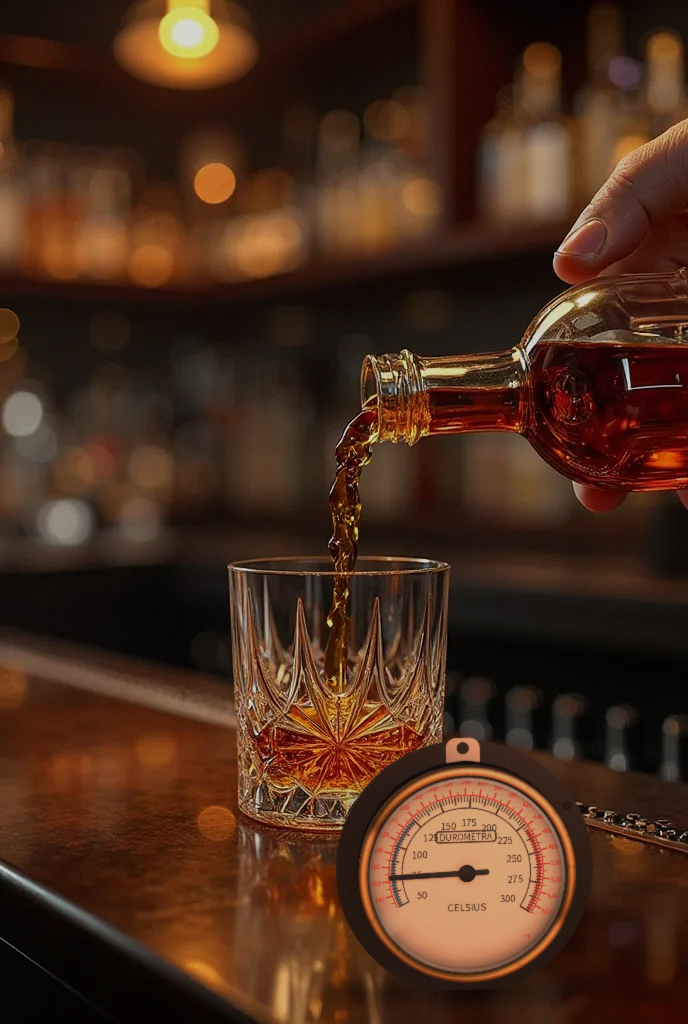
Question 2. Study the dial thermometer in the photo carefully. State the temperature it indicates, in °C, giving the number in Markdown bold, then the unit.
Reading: **75** °C
